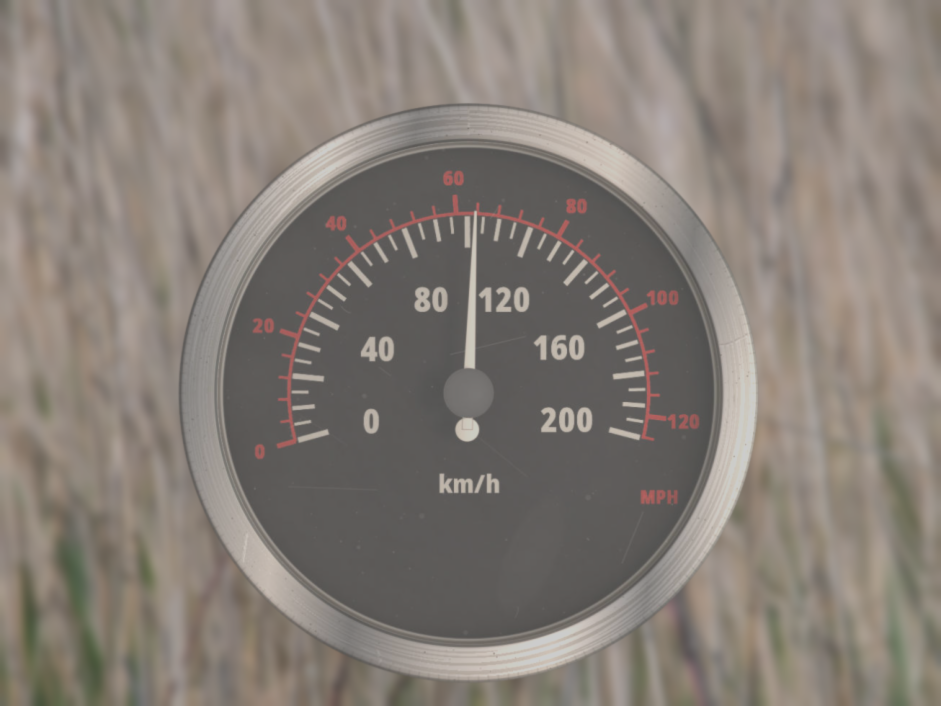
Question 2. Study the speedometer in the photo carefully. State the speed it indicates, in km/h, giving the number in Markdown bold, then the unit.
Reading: **102.5** km/h
